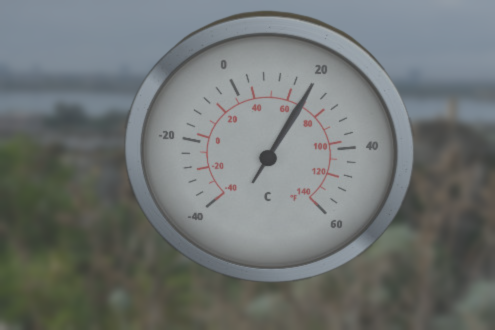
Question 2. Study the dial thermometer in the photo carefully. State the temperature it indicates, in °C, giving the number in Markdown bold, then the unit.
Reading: **20** °C
